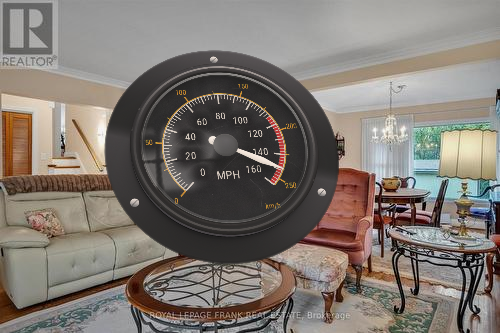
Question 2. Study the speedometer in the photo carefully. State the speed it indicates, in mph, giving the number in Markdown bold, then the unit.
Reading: **150** mph
